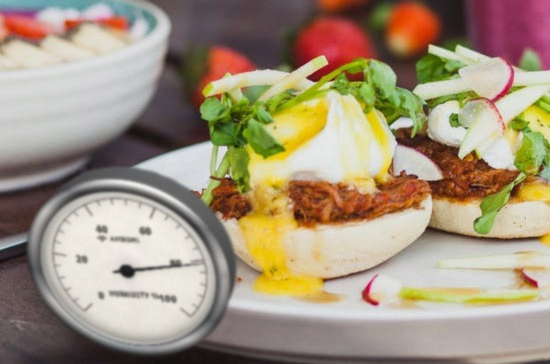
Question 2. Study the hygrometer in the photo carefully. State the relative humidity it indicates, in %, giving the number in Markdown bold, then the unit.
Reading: **80** %
